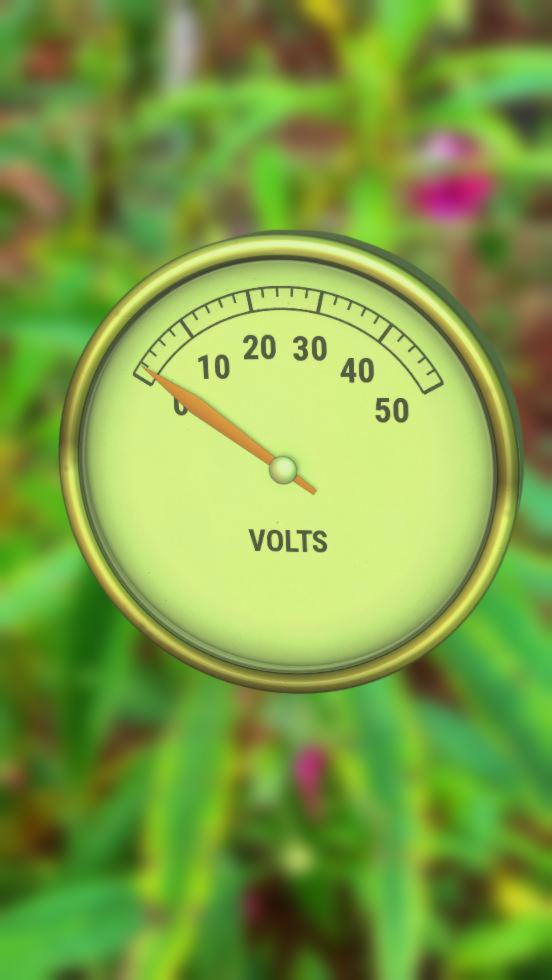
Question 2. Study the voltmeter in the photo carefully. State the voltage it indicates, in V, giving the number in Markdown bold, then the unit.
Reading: **2** V
